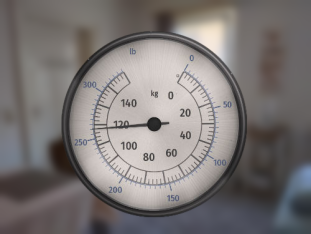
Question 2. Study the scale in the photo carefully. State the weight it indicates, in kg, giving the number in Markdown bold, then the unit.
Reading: **118** kg
